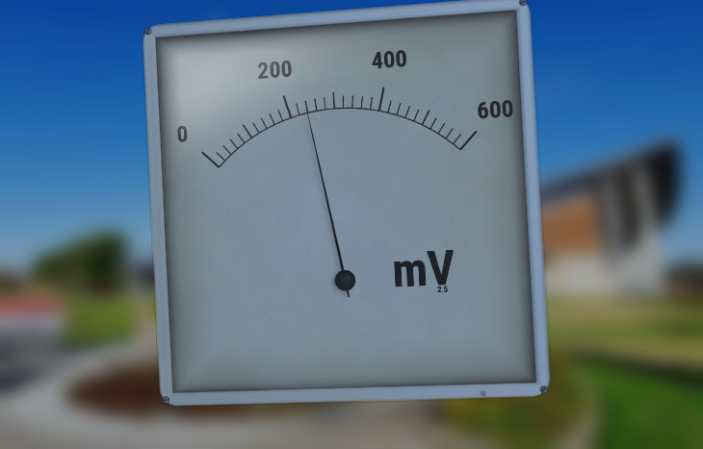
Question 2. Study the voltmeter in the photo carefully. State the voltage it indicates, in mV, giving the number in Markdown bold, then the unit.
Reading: **240** mV
